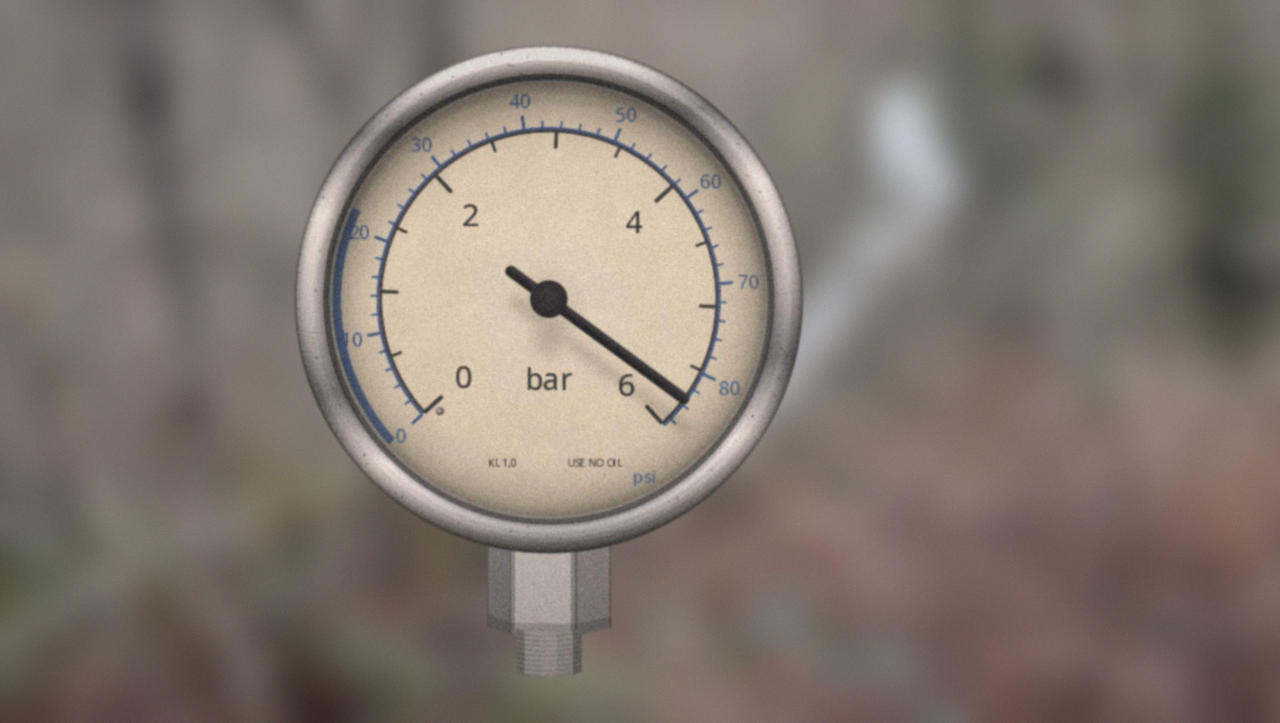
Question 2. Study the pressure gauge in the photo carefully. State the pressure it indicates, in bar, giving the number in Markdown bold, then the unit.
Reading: **5.75** bar
